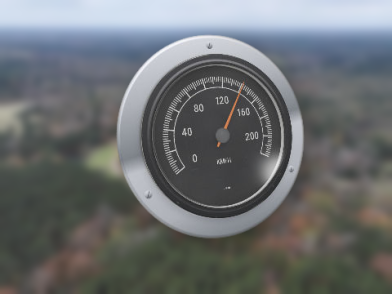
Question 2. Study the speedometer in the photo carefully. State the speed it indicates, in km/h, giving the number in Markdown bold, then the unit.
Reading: **140** km/h
